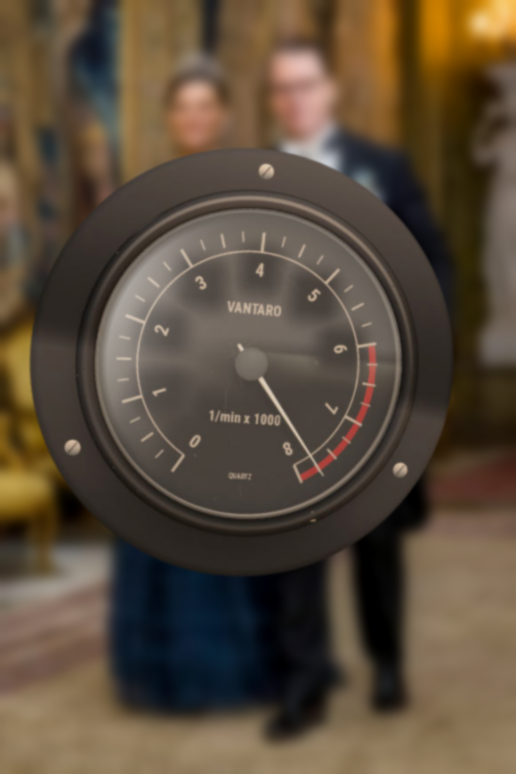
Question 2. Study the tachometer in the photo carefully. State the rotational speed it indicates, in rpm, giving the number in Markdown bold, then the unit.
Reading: **7750** rpm
